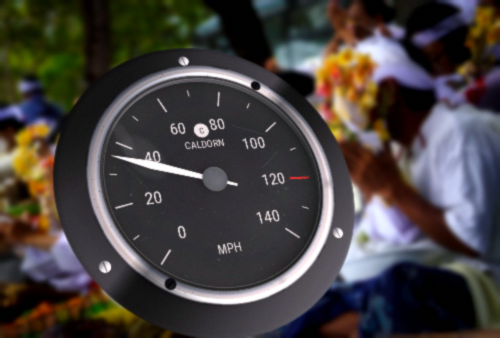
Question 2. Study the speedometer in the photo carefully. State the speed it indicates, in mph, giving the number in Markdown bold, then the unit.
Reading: **35** mph
